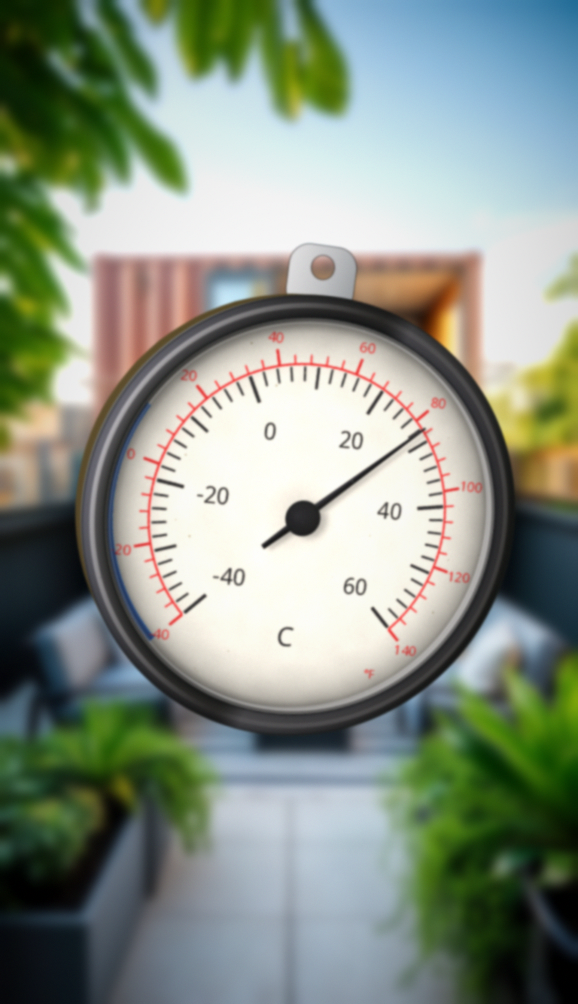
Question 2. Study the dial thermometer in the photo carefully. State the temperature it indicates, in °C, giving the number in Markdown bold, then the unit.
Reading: **28** °C
